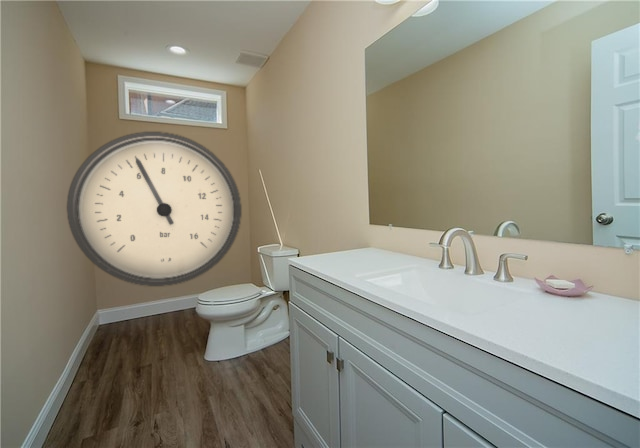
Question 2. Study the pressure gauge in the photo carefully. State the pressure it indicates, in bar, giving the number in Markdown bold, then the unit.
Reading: **6.5** bar
